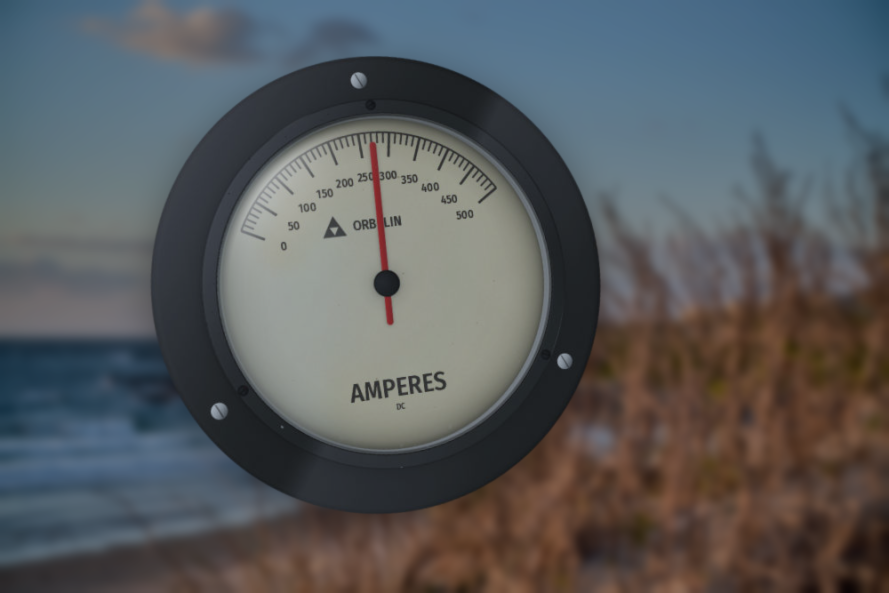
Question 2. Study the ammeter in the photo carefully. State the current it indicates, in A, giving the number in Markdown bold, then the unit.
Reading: **270** A
